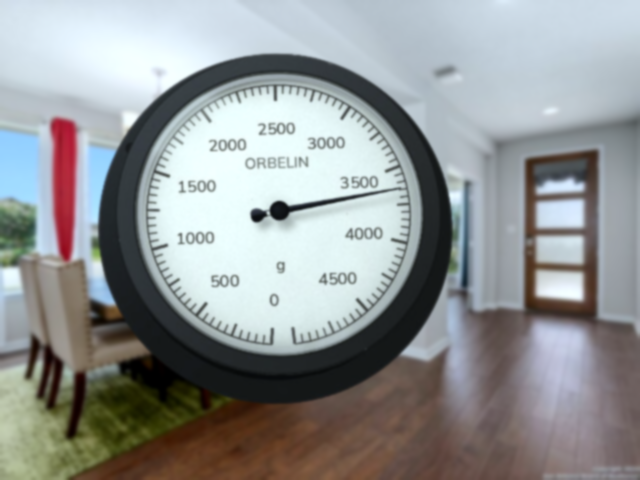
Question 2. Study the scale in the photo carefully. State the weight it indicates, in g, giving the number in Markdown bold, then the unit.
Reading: **3650** g
